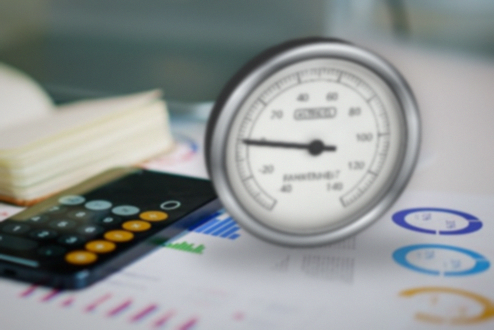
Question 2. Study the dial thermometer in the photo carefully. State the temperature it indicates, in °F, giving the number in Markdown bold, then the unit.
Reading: **0** °F
